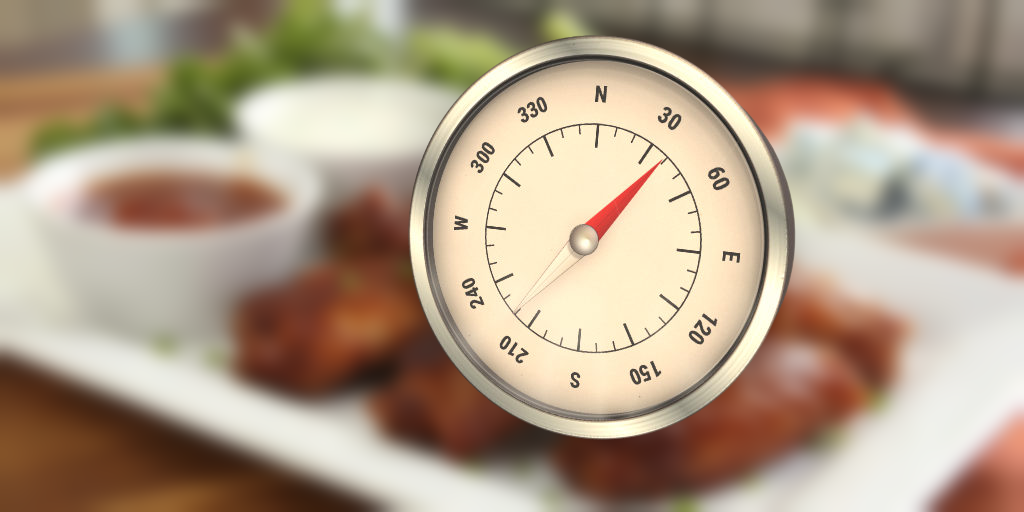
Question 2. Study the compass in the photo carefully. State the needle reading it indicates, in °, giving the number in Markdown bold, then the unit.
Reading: **40** °
